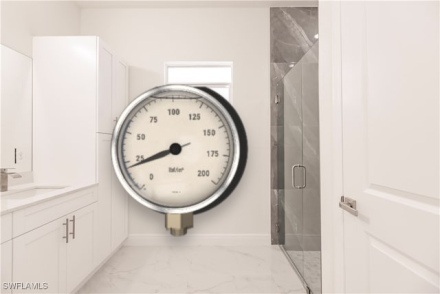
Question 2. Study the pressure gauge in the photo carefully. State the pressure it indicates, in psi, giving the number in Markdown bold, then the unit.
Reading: **20** psi
